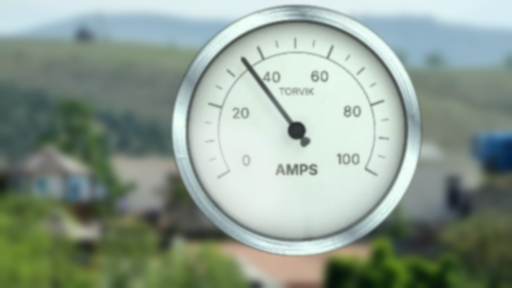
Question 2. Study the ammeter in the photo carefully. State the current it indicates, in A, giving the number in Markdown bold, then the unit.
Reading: **35** A
